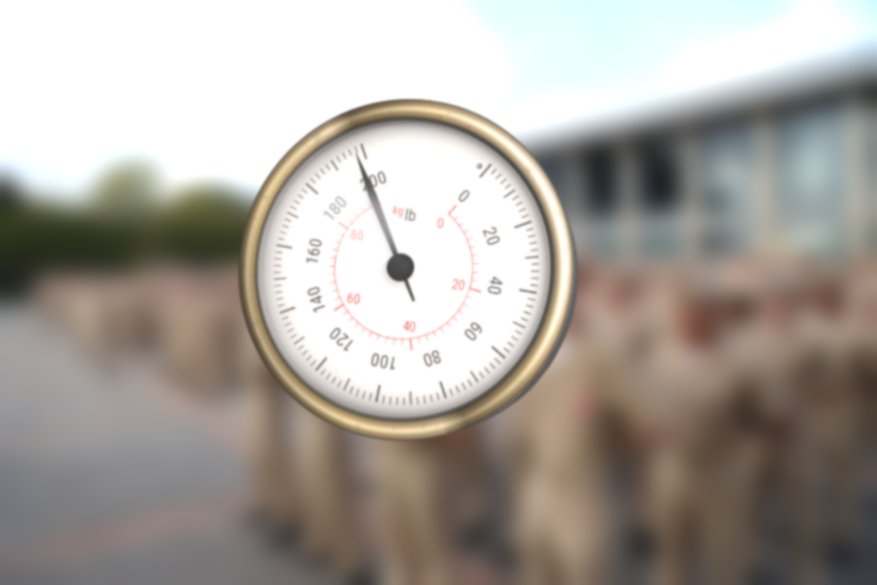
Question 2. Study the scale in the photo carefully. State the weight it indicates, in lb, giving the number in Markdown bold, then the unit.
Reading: **198** lb
